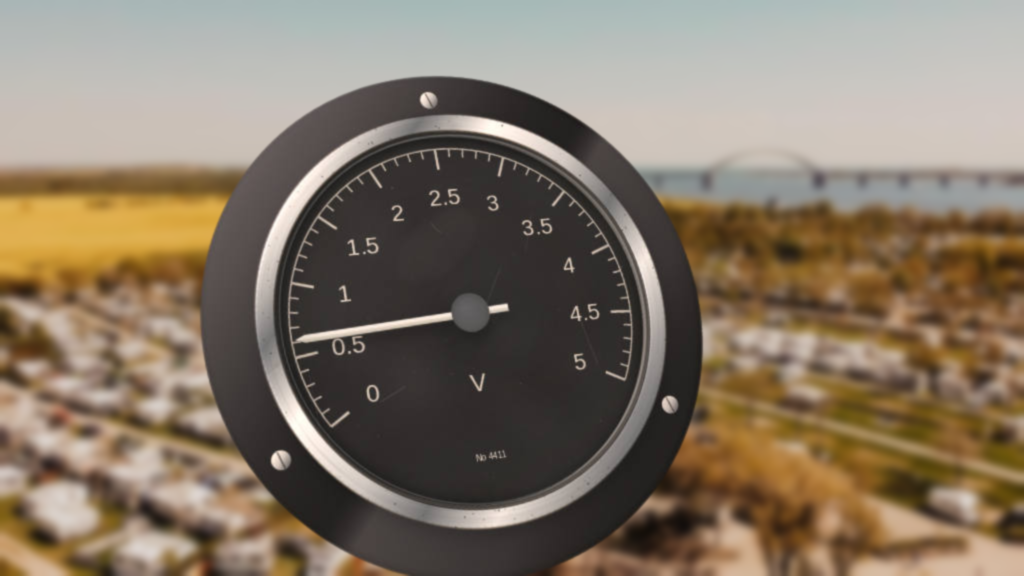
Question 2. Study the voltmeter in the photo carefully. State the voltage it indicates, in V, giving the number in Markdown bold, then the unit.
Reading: **0.6** V
